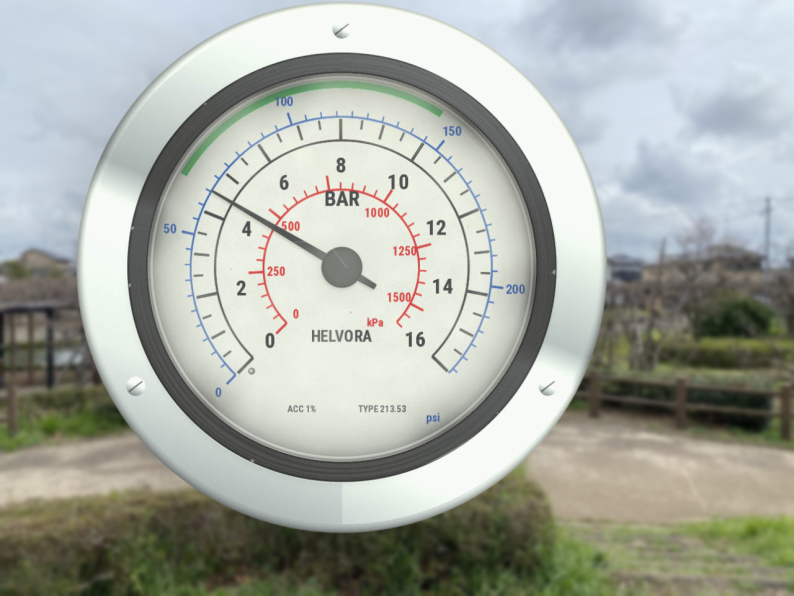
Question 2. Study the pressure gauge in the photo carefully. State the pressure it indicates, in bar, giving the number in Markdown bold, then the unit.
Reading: **4.5** bar
